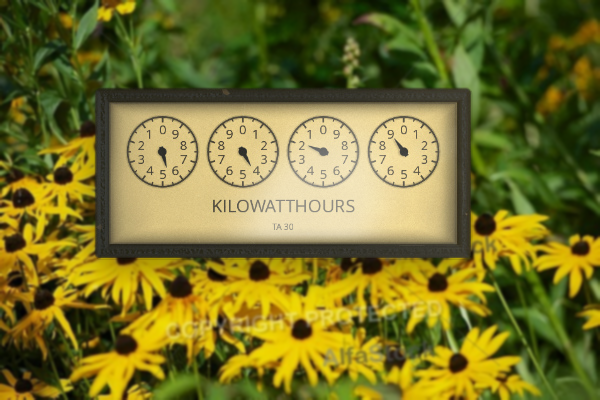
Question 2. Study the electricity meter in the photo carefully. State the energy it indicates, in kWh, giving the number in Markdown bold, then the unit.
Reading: **5419** kWh
